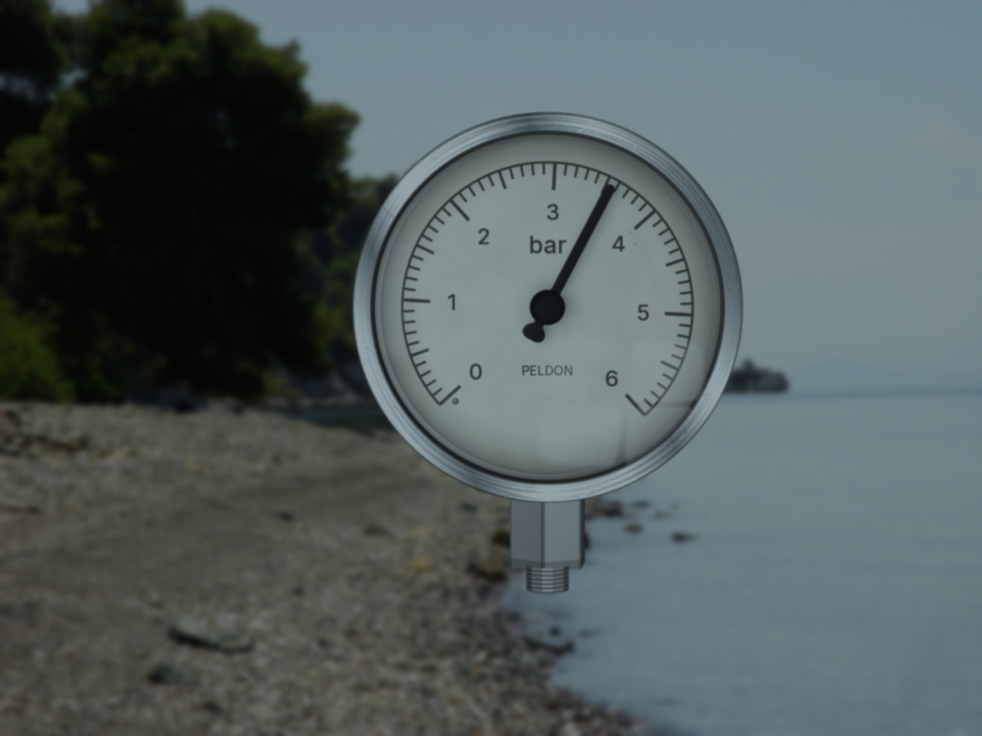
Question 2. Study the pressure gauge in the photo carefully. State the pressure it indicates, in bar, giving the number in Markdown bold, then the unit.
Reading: **3.55** bar
